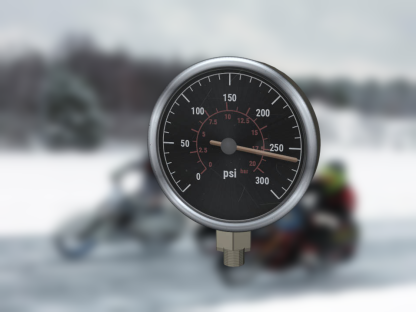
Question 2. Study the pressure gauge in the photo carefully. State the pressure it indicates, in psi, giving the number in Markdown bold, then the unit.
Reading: **260** psi
